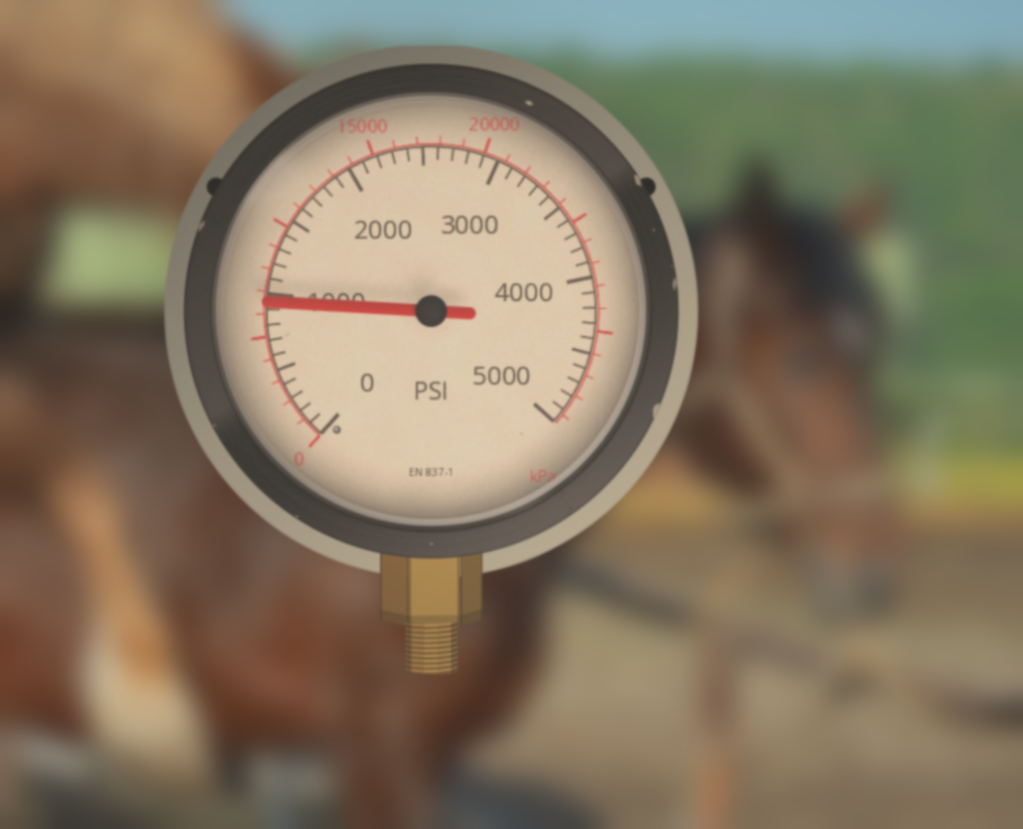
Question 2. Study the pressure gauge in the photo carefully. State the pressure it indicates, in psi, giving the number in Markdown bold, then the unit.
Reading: **950** psi
